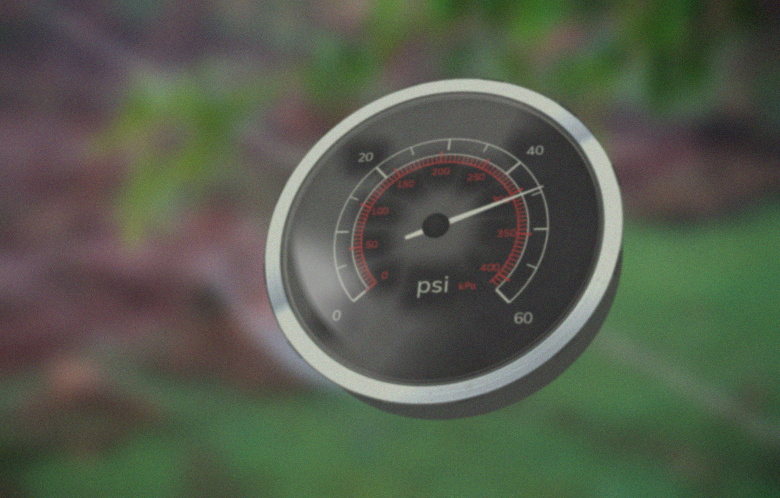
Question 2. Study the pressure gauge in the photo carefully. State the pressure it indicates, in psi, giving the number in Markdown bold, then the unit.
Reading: **45** psi
